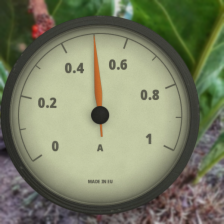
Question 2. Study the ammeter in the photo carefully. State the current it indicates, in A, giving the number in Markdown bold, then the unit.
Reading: **0.5** A
